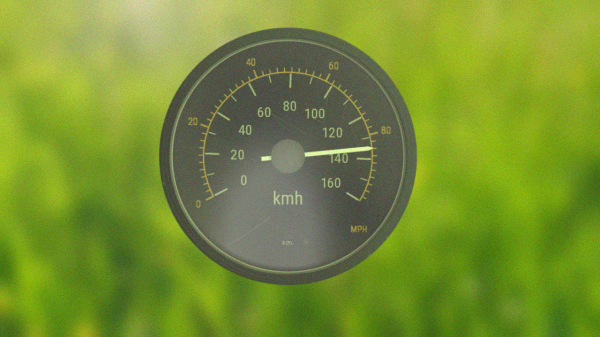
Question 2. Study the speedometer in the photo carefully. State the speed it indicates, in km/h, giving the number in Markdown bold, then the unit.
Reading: **135** km/h
